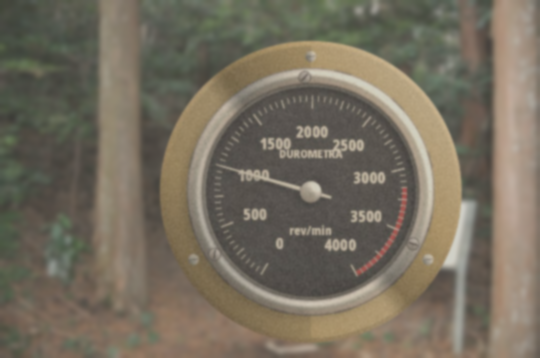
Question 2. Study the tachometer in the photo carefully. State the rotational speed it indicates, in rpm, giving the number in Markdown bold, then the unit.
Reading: **1000** rpm
